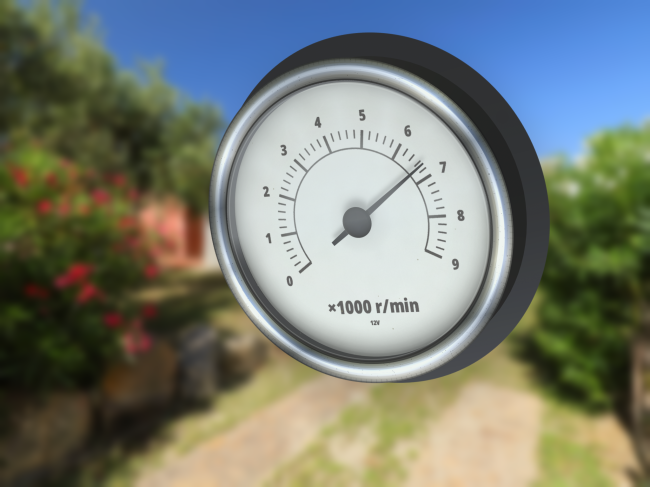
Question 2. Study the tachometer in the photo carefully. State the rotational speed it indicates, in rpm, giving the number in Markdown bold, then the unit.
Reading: **6700** rpm
